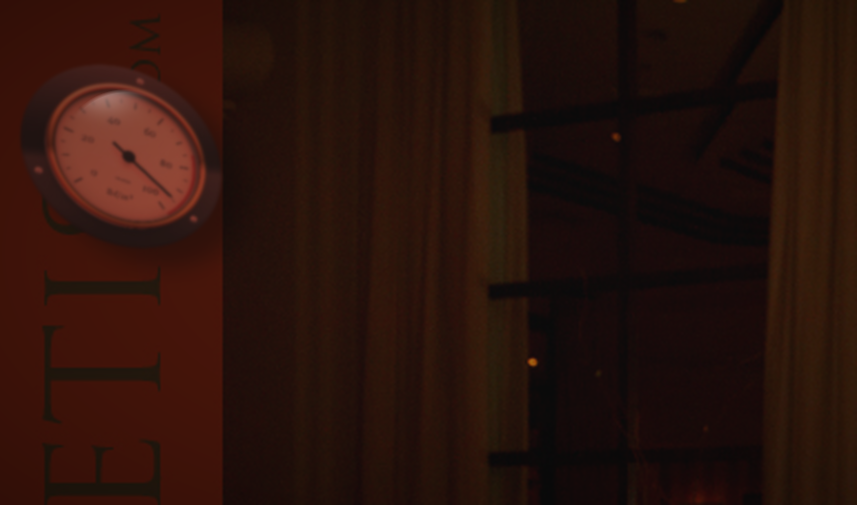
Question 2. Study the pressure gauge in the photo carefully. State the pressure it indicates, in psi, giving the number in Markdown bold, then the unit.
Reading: **95** psi
